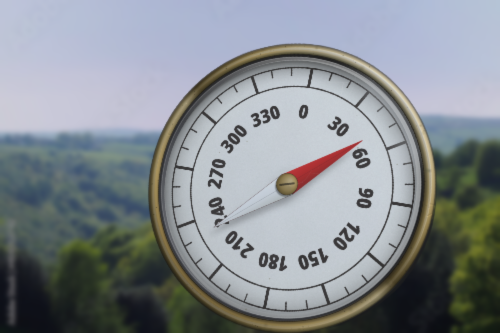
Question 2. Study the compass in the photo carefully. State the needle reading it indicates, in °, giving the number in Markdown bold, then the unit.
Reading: **50** °
